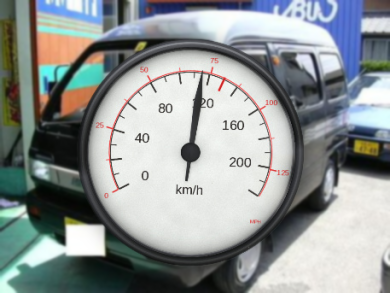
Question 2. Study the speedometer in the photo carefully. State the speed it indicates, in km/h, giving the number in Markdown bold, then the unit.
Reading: **115** km/h
